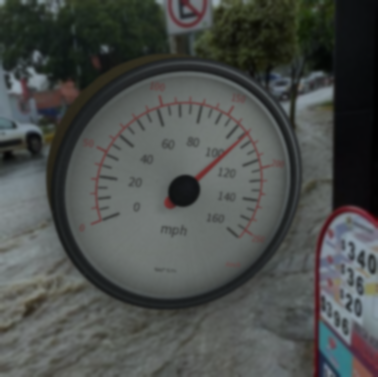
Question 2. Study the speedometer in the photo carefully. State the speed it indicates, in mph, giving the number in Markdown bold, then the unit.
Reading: **105** mph
